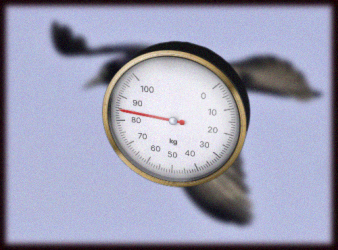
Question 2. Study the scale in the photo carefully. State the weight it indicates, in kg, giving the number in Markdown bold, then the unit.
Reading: **85** kg
